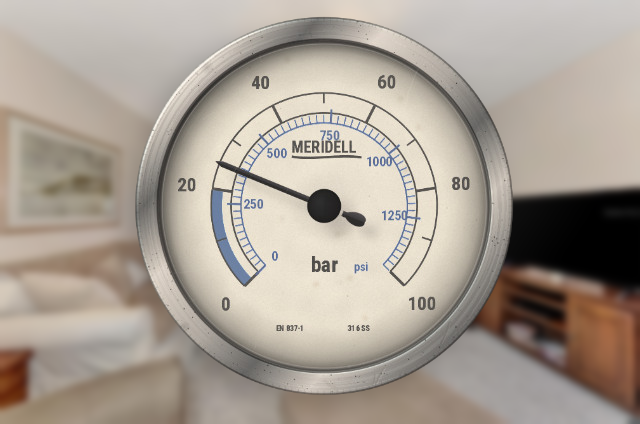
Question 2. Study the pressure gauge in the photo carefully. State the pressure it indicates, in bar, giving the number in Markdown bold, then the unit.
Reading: **25** bar
